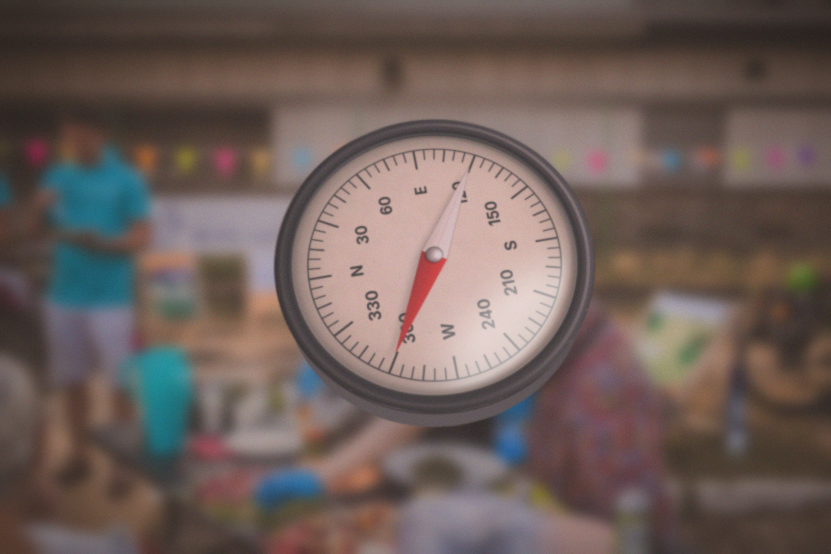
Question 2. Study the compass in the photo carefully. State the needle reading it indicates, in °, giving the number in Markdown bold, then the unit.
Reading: **300** °
